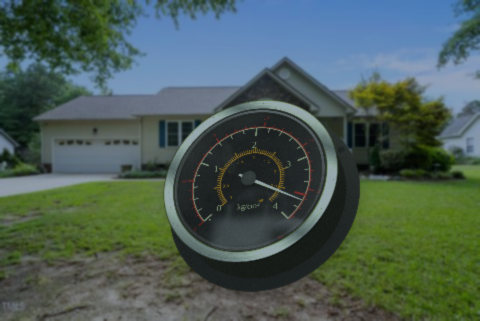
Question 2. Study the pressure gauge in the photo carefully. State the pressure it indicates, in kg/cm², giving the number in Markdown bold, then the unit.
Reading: **3.7** kg/cm²
